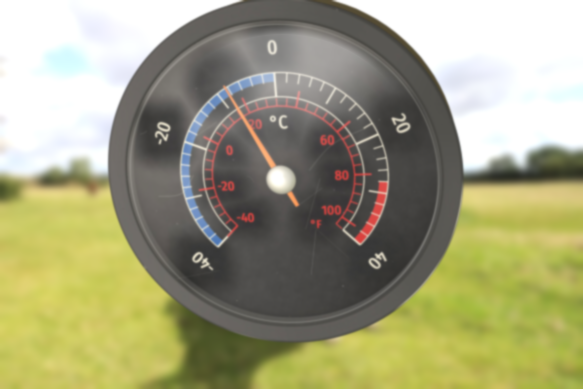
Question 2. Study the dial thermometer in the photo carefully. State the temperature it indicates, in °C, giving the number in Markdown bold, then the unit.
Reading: **-8** °C
